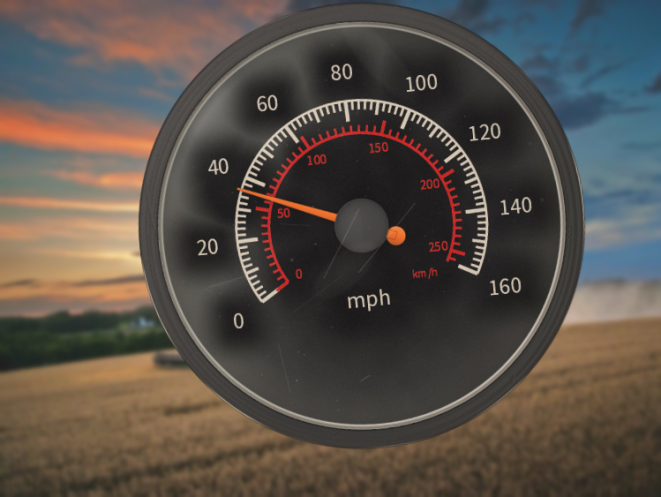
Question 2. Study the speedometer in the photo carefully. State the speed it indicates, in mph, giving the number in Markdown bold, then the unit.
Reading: **36** mph
